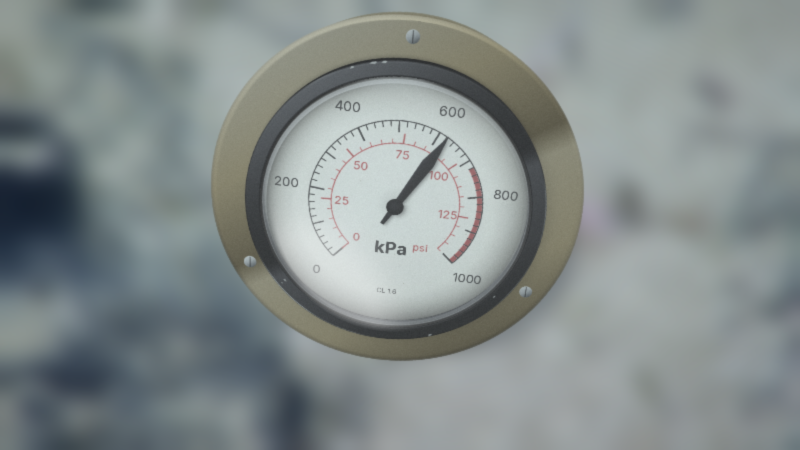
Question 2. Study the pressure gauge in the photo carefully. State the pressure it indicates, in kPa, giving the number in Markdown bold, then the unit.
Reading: **620** kPa
